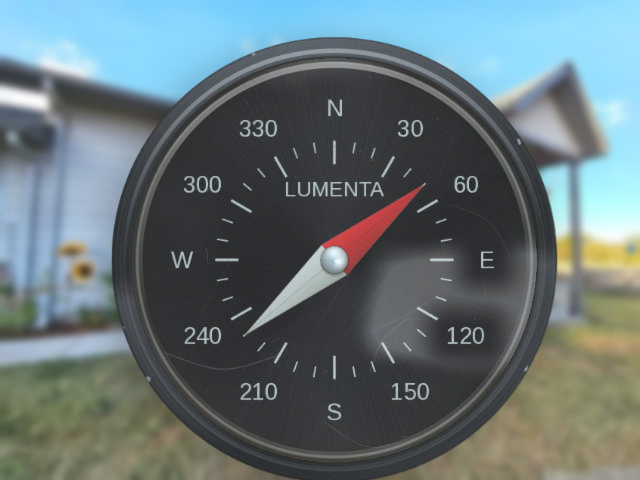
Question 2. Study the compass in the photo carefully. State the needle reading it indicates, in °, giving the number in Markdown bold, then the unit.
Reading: **50** °
